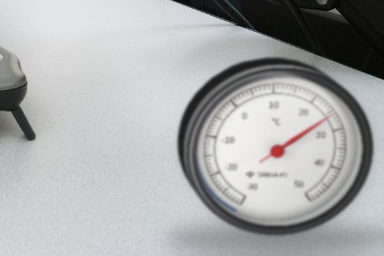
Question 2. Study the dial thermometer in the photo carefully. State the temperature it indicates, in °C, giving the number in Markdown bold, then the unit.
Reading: **25** °C
